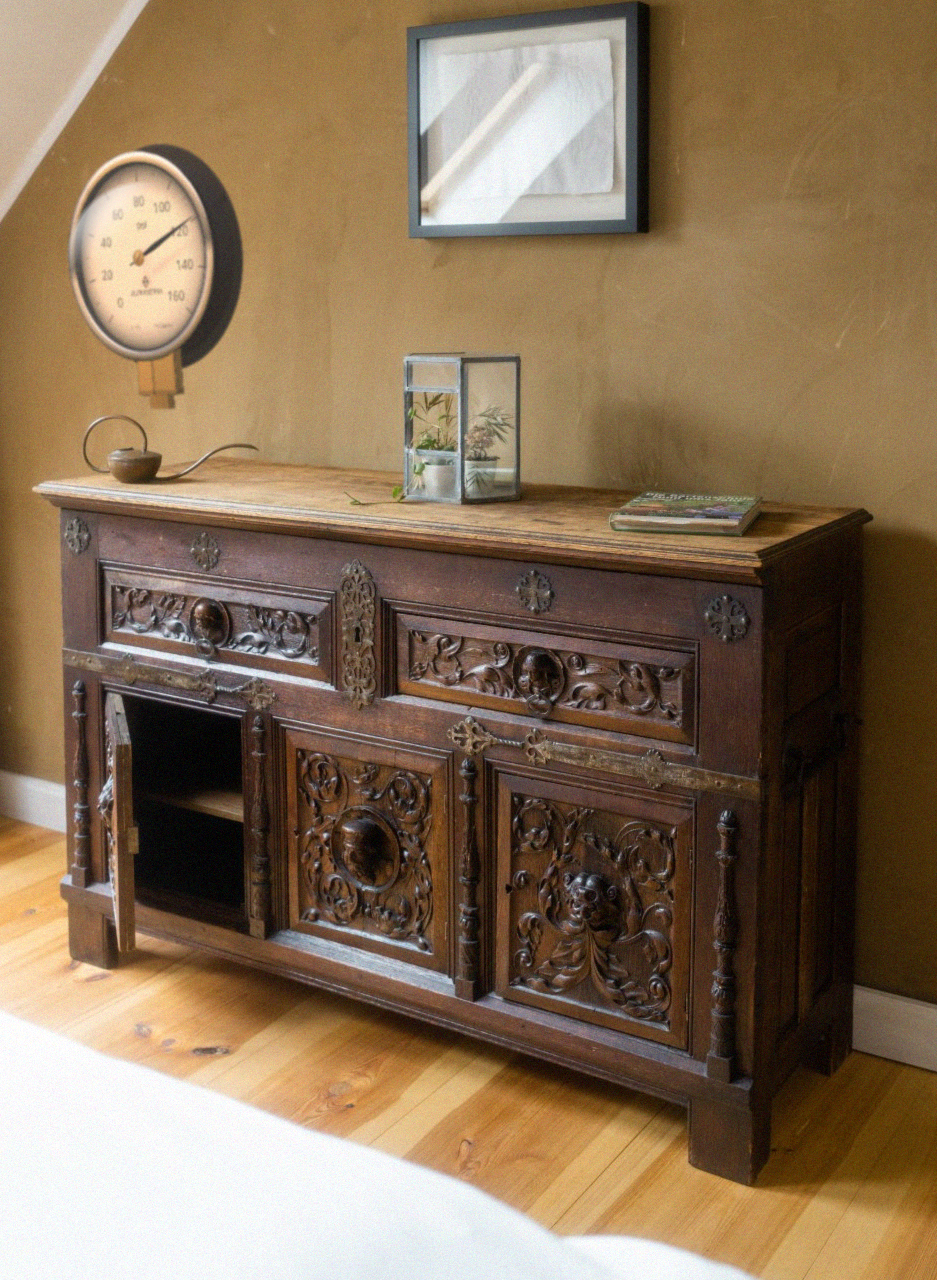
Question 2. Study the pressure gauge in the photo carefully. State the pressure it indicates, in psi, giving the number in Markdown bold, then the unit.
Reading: **120** psi
